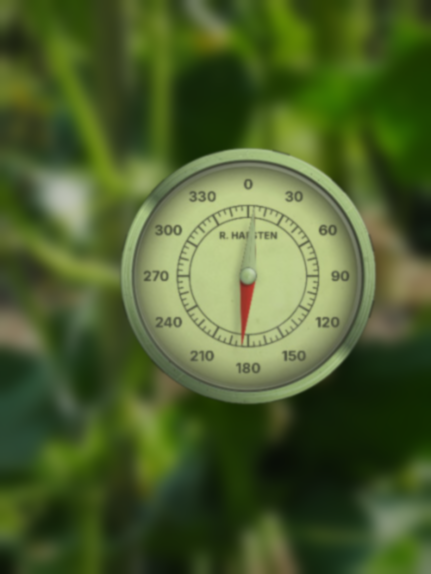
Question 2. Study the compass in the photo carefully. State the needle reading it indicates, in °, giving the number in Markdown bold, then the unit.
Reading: **185** °
